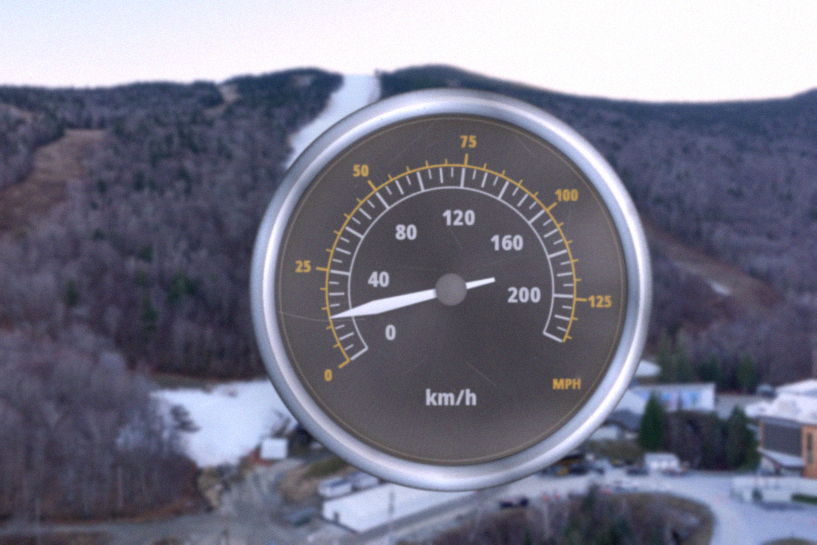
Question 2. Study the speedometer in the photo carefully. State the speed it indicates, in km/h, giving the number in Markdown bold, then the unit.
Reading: **20** km/h
